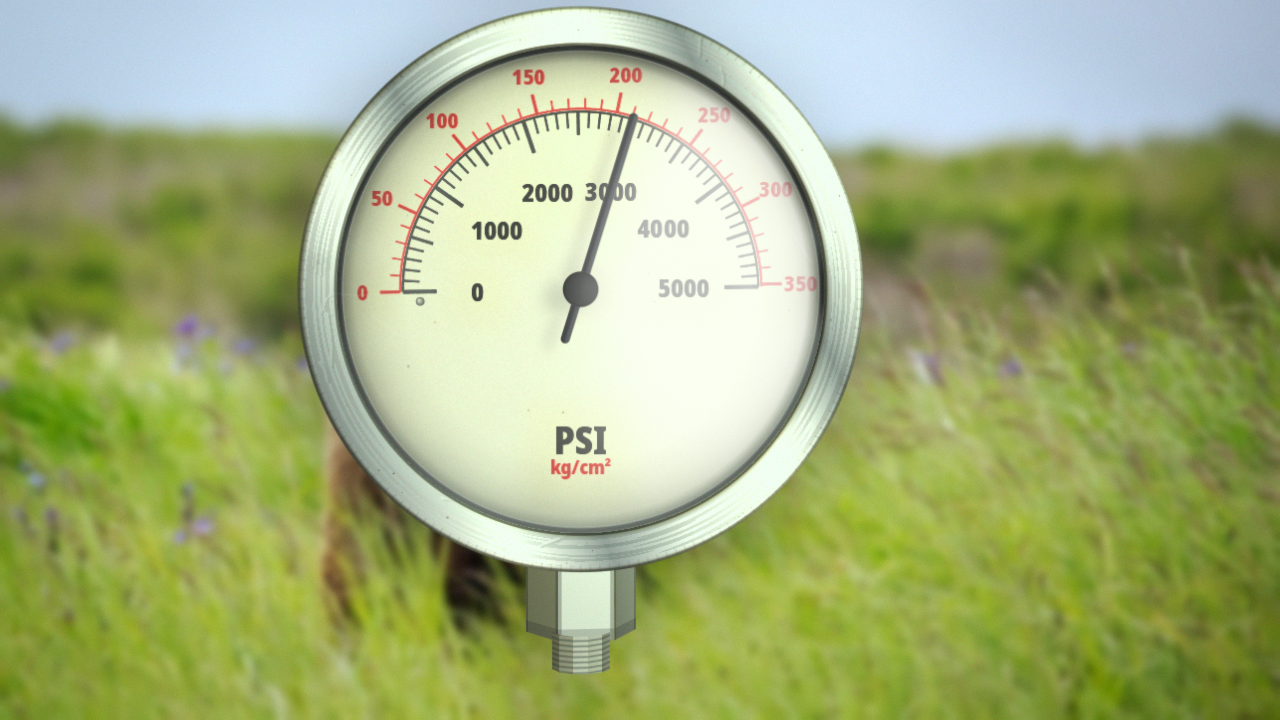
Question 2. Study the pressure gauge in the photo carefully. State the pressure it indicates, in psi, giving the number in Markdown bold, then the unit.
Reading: **3000** psi
